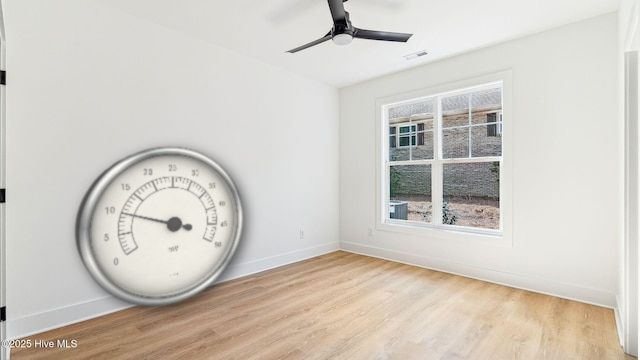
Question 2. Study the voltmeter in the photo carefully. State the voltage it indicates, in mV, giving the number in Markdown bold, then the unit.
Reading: **10** mV
